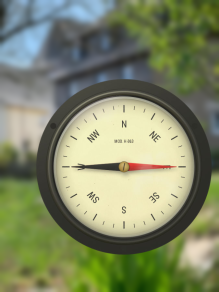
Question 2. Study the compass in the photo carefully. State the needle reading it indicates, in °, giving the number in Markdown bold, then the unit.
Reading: **90** °
